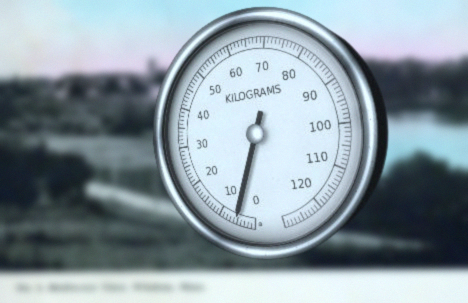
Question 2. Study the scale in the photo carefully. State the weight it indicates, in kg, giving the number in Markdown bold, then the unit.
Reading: **5** kg
